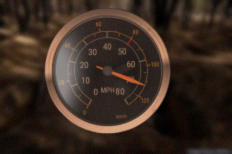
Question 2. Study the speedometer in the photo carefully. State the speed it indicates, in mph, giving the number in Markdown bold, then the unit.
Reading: **70** mph
